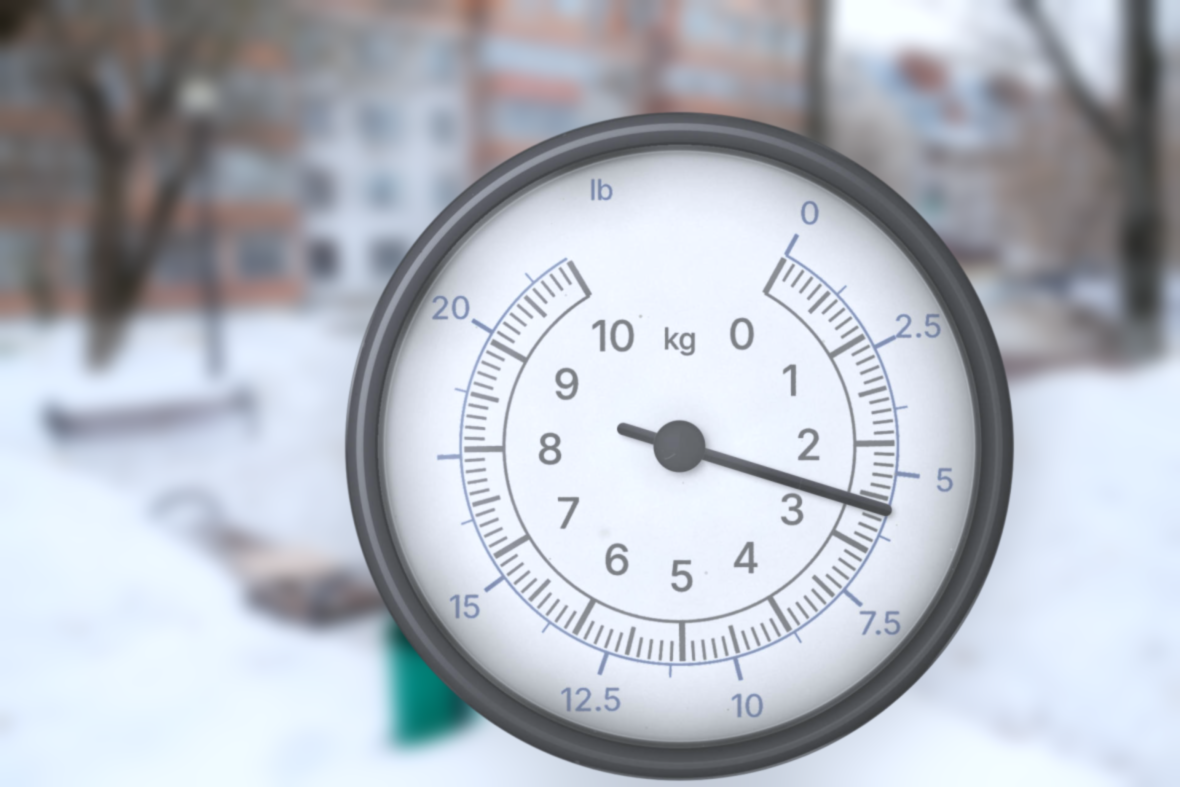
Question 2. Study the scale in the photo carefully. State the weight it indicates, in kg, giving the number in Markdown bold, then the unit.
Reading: **2.6** kg
